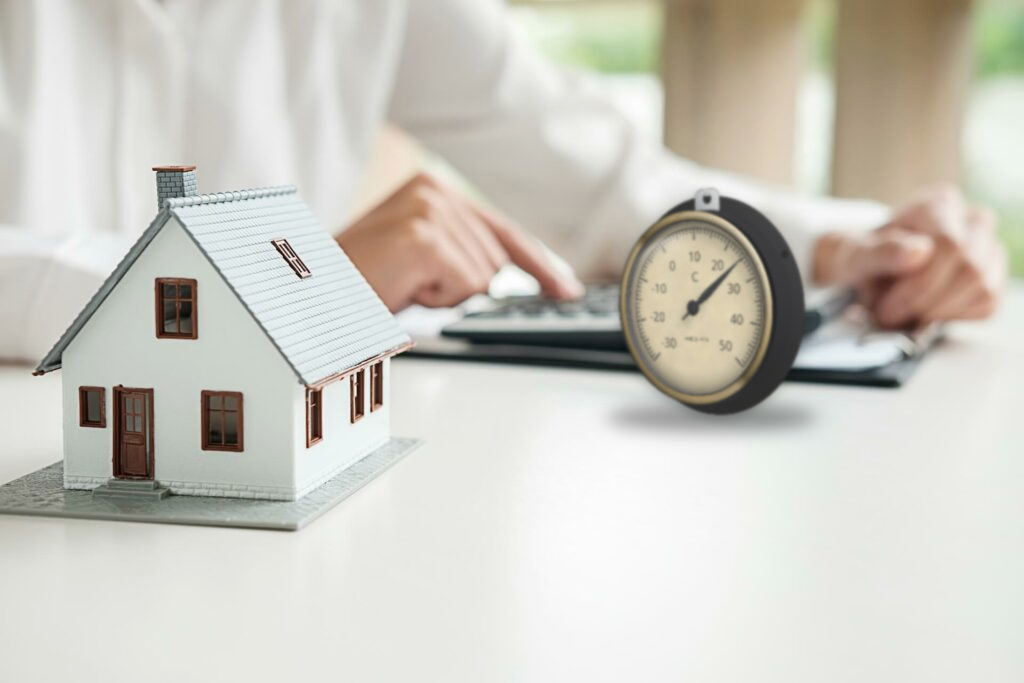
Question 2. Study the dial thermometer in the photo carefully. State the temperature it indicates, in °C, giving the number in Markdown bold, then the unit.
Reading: **25** °C
